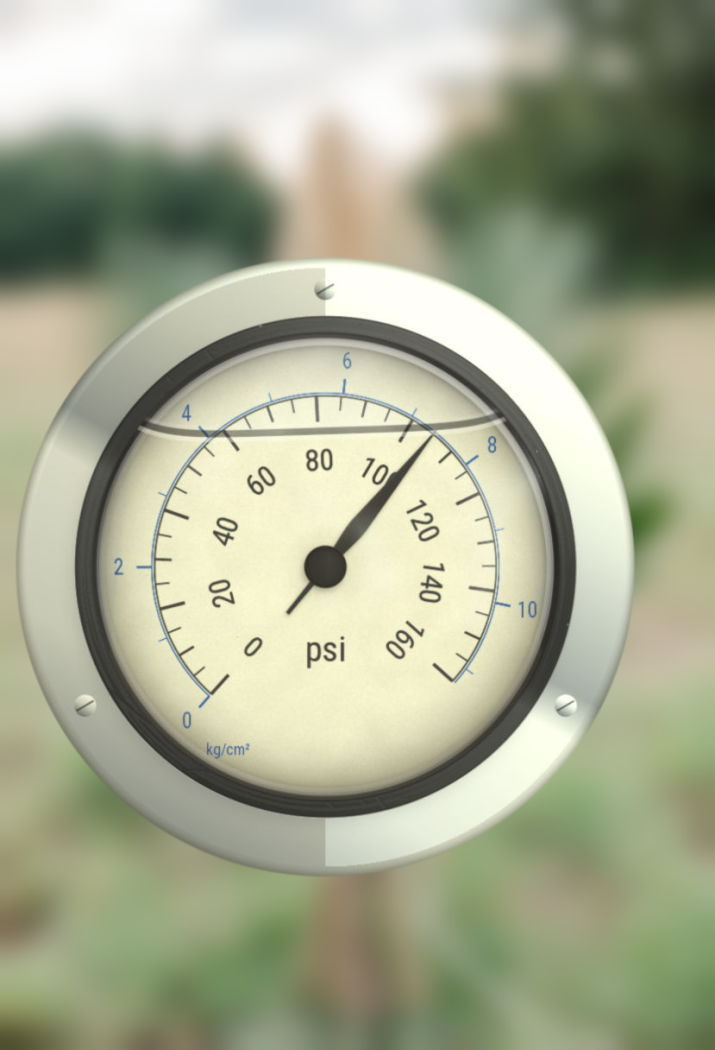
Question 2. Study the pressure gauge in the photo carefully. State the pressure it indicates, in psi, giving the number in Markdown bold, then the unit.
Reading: **105** psi
